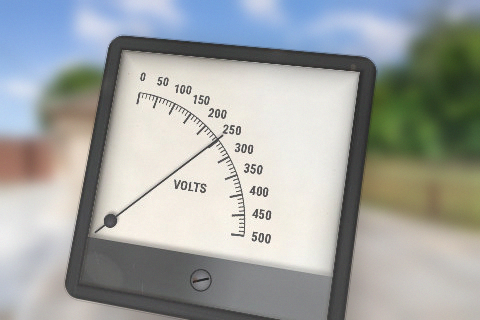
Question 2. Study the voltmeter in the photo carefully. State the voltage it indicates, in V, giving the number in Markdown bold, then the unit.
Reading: **250** V
